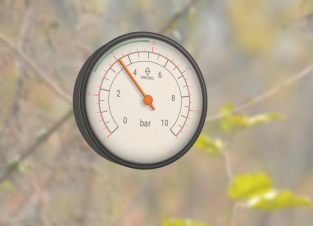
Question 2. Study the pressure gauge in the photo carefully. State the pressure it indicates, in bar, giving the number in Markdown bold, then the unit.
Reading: **3.5** bar
